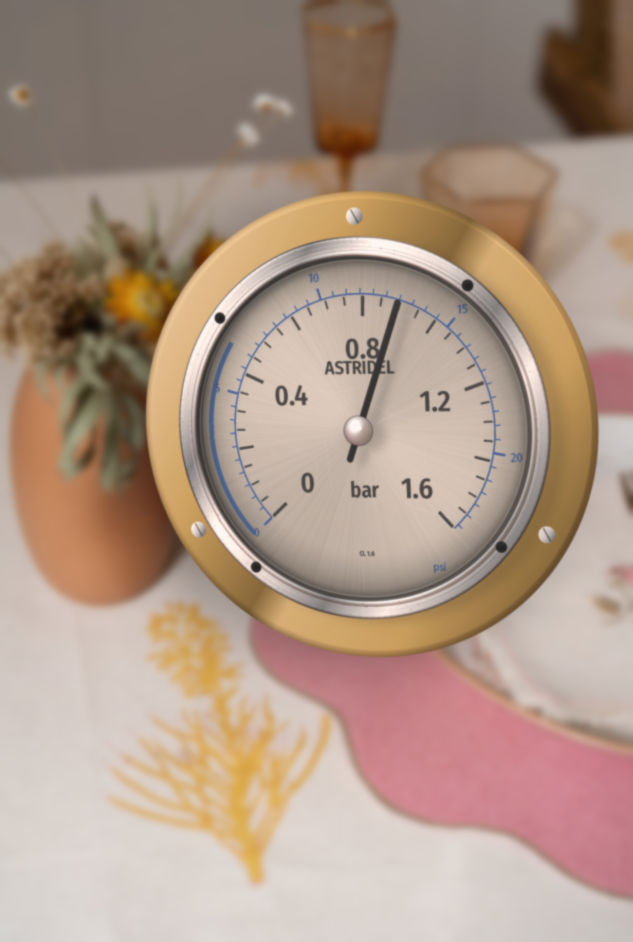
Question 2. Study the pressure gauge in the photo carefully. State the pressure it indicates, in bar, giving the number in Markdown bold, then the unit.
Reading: **0.9** bar
